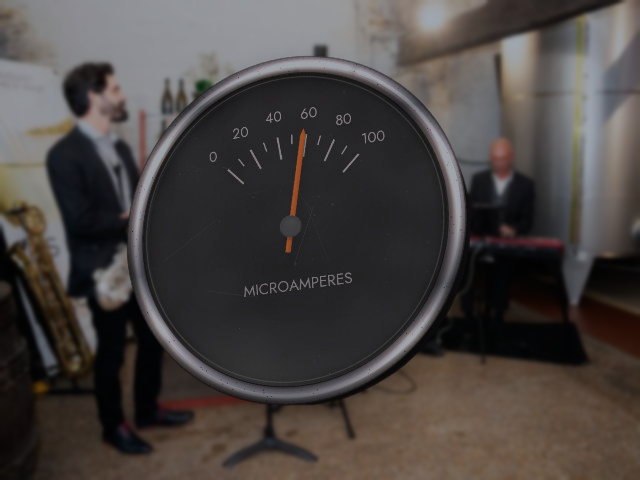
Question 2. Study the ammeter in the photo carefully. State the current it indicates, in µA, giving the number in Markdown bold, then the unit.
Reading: **60** µA
